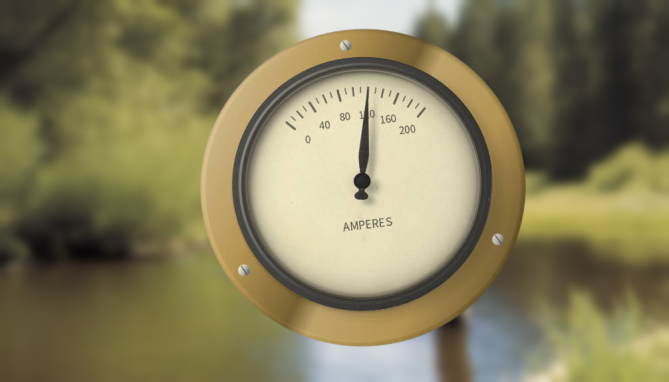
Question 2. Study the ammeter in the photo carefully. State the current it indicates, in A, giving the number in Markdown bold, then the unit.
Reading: **120** A
